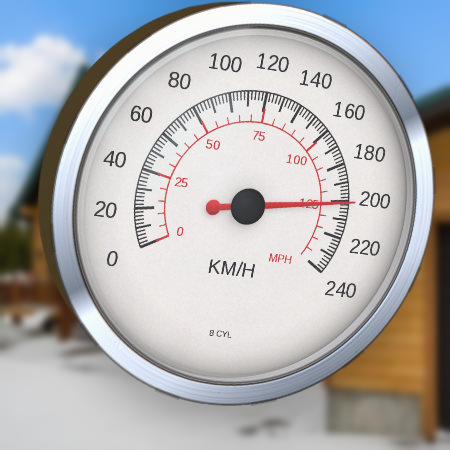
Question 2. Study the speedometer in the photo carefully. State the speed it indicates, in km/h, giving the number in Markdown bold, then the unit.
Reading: **200** km/h
